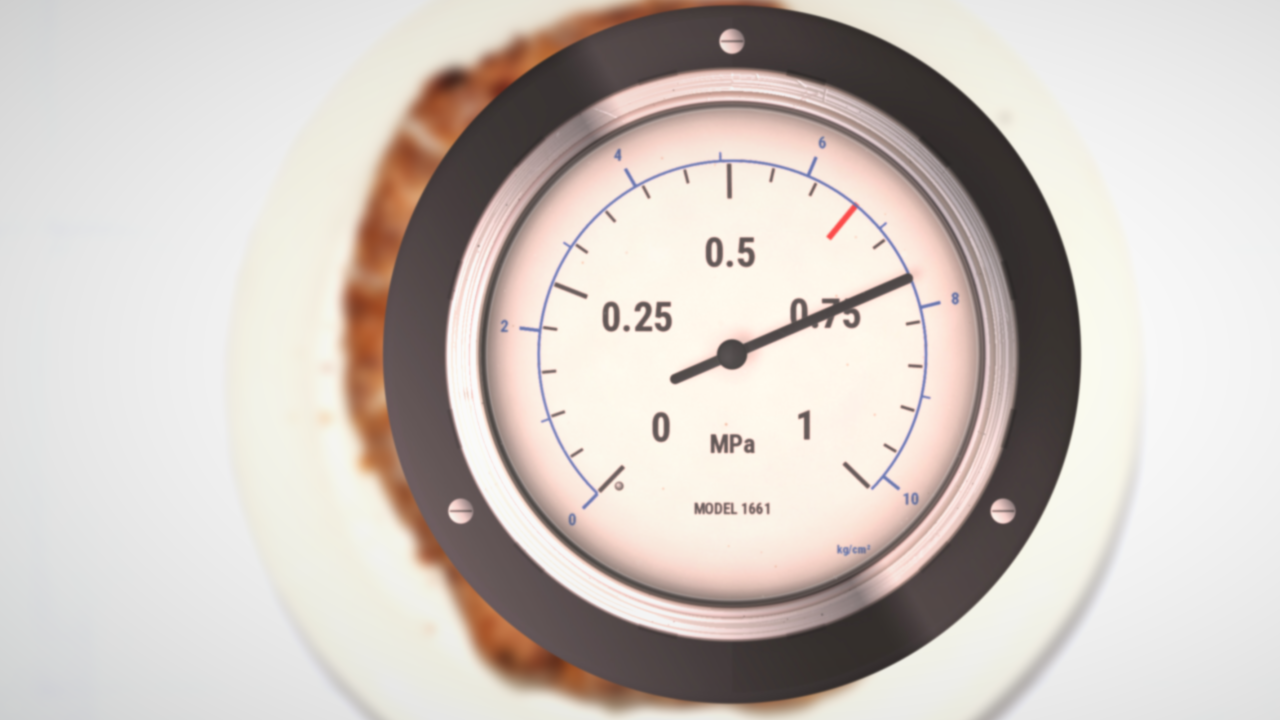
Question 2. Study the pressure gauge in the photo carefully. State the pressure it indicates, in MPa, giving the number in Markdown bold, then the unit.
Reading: **0.75** MPa
